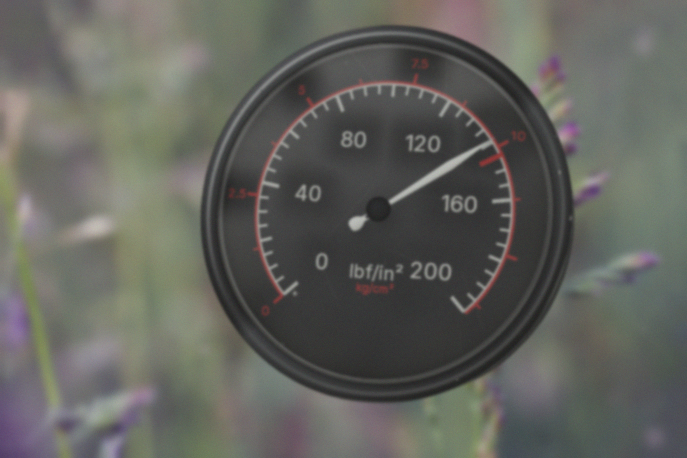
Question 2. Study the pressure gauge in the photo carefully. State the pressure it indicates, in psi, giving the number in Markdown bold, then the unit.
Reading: **140** psi
